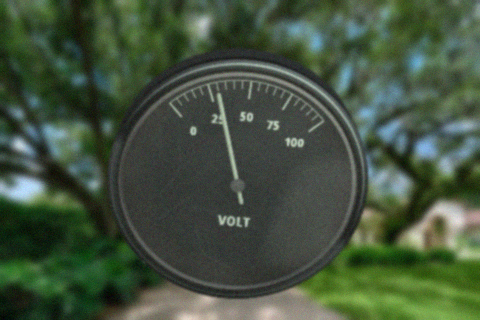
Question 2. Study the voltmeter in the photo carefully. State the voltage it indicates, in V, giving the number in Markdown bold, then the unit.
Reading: **30** V
